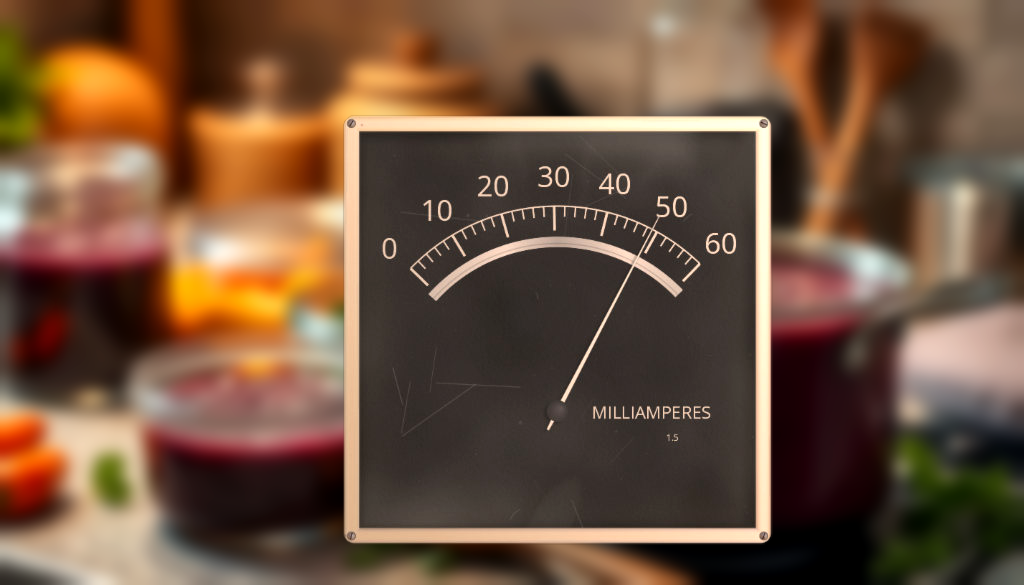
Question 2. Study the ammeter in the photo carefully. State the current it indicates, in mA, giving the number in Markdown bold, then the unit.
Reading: **49** mA
